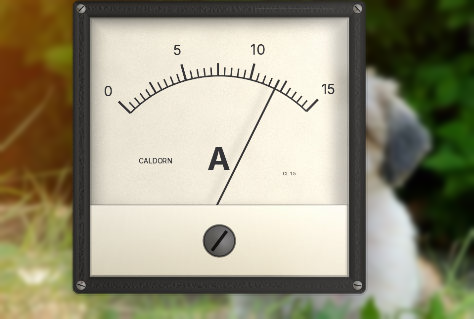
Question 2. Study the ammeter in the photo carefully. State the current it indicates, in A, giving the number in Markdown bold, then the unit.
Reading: **12** A
